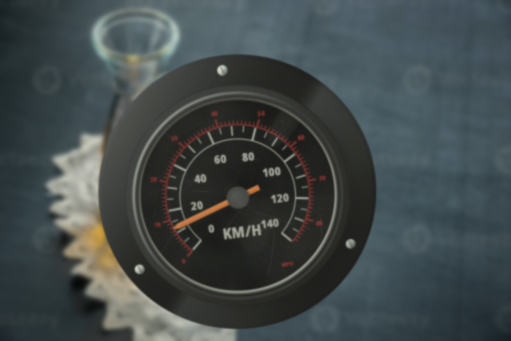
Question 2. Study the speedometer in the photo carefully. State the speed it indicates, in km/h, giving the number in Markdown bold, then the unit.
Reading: **12.5** km/h
